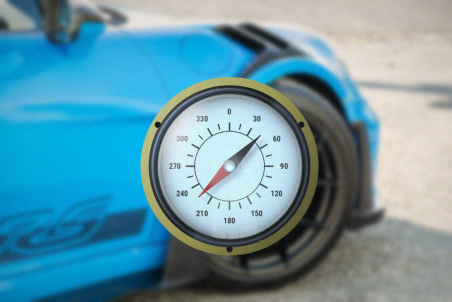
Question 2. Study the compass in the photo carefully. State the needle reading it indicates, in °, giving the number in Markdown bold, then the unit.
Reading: **225** °
